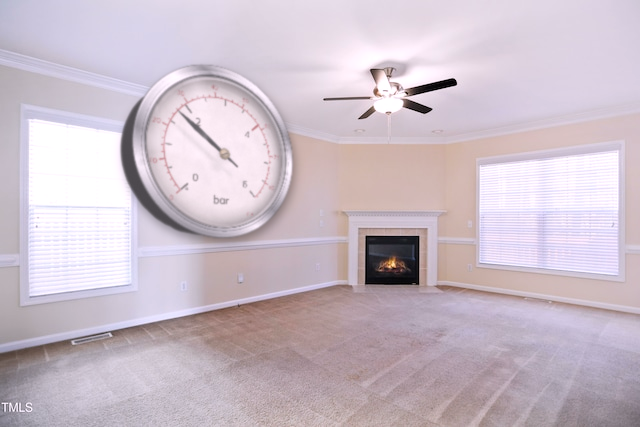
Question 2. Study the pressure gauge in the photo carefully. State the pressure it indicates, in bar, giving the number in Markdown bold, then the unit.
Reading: **1.75** bar
